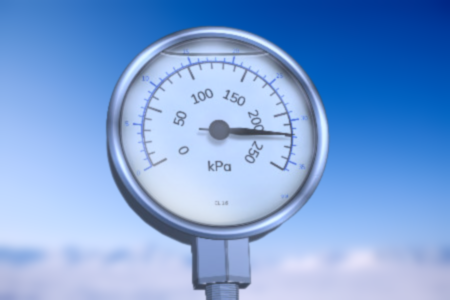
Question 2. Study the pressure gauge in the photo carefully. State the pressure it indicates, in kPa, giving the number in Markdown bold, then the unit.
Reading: **220** kPa
